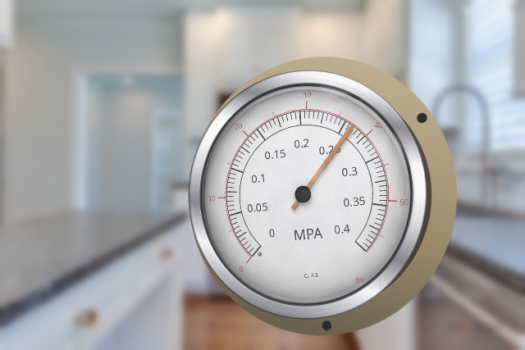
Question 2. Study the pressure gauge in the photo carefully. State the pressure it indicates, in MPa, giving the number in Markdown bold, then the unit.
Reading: **0.26** MPa
